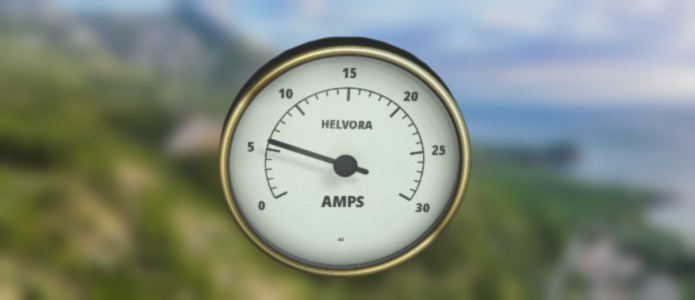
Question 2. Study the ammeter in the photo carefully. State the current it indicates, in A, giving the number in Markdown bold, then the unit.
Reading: **6** A
